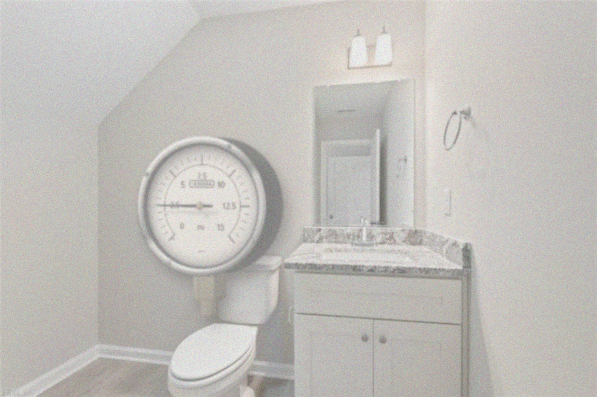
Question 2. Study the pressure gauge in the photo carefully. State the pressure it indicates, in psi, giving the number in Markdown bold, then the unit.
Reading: **2.5** psi
